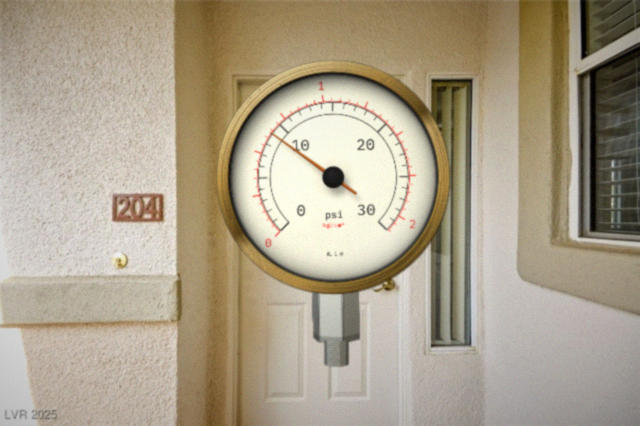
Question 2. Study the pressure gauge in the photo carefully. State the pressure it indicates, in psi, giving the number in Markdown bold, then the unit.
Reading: **9** psi
